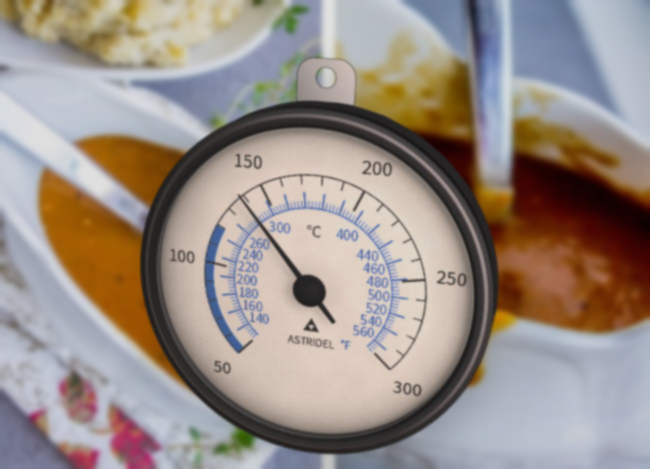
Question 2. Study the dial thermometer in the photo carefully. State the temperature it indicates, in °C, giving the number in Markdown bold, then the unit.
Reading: **140** °C
